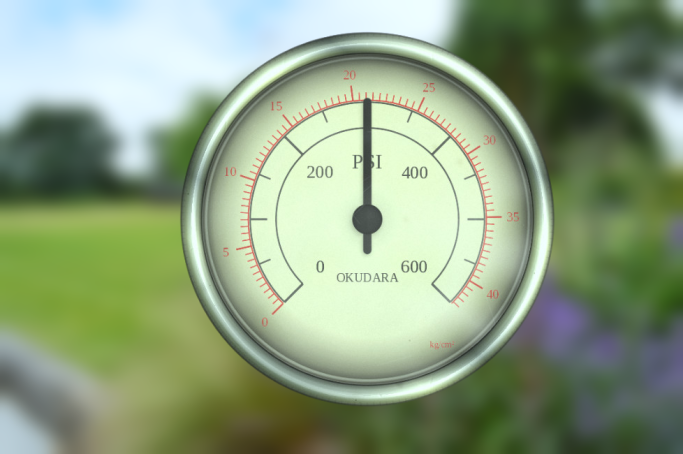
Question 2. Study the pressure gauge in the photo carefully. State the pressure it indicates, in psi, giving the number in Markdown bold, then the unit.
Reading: **300** psi
